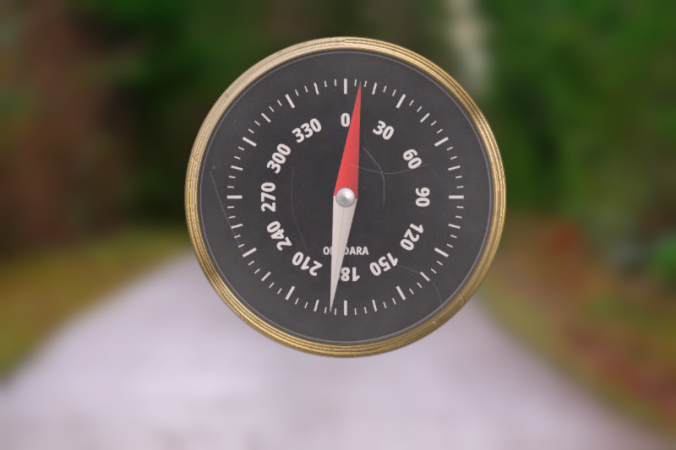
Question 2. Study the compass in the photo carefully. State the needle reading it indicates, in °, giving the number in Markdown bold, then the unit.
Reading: **7.5** °
